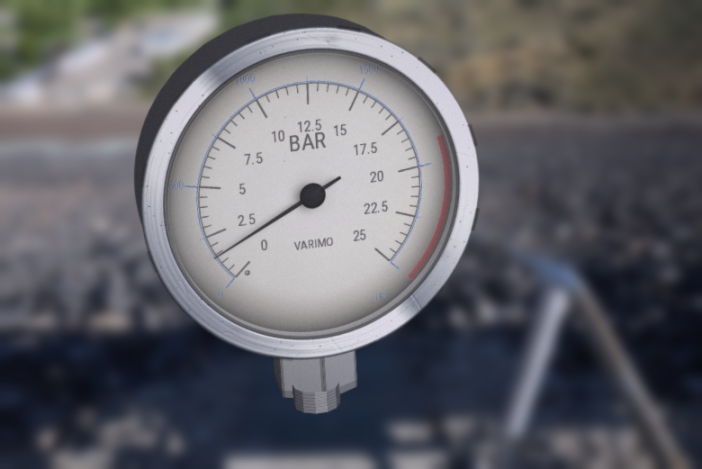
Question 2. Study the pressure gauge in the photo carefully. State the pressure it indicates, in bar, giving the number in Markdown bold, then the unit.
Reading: **1.5** bar
